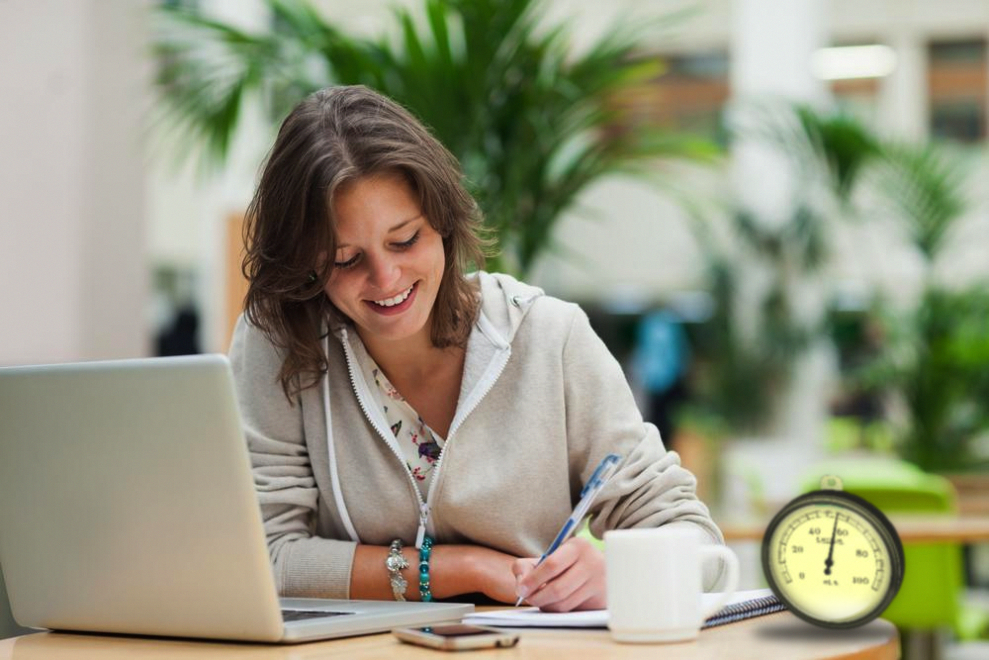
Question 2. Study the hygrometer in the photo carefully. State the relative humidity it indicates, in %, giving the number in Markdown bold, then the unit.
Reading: **55** %
